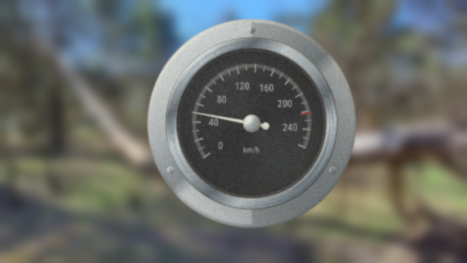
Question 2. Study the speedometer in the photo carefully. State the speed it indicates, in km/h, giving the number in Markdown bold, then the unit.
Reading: **50** km/h
